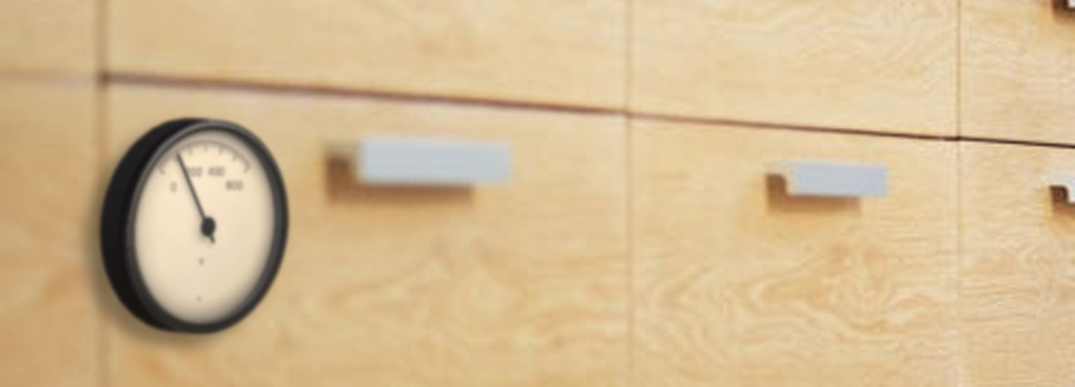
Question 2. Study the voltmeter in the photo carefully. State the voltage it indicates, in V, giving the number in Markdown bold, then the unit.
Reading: **100** V
